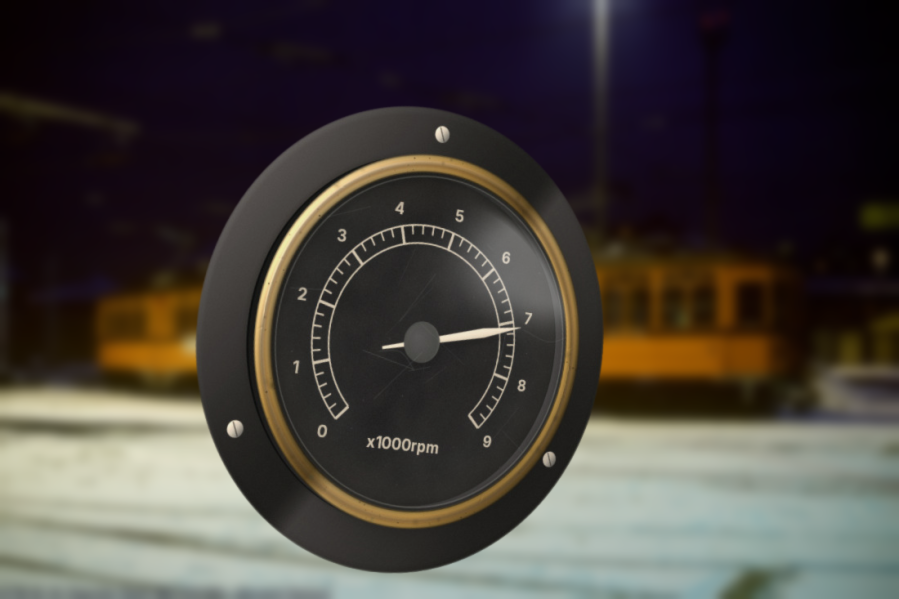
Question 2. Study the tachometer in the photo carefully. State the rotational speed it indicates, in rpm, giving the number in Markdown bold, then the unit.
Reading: **7100** rpm
